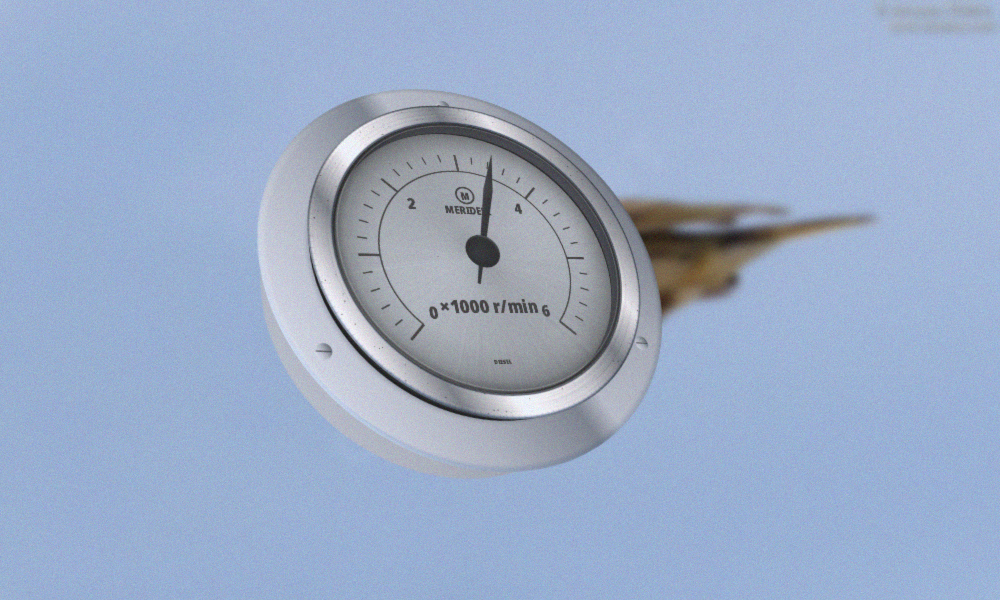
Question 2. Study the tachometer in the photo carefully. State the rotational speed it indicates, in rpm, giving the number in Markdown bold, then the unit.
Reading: **3400** rpm
